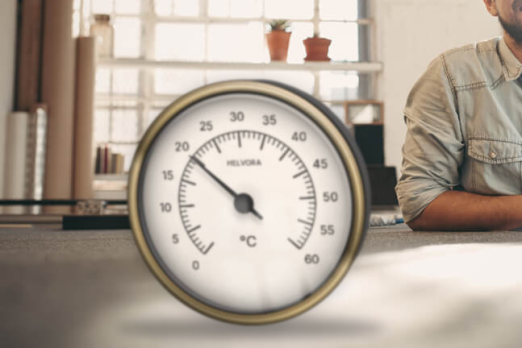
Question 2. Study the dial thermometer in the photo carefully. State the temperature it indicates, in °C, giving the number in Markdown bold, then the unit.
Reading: **20** °C
